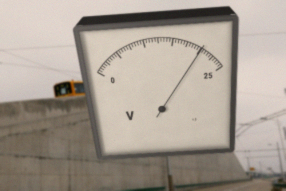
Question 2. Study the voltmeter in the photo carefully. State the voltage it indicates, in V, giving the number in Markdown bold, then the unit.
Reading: **20** V
